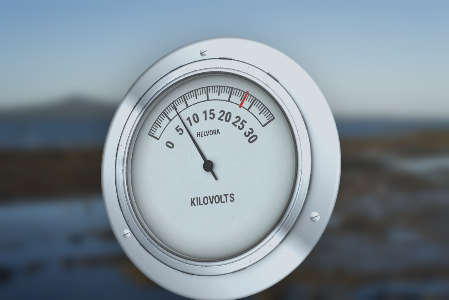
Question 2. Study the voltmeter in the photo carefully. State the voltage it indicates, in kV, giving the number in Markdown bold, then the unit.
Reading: **7.5** kV
